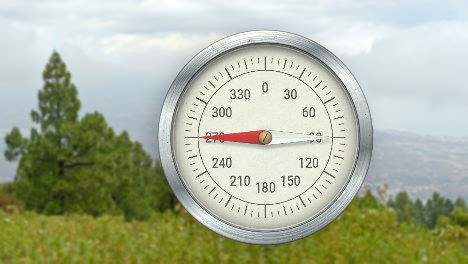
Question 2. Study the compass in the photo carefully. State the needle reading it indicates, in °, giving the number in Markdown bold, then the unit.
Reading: **270** °
